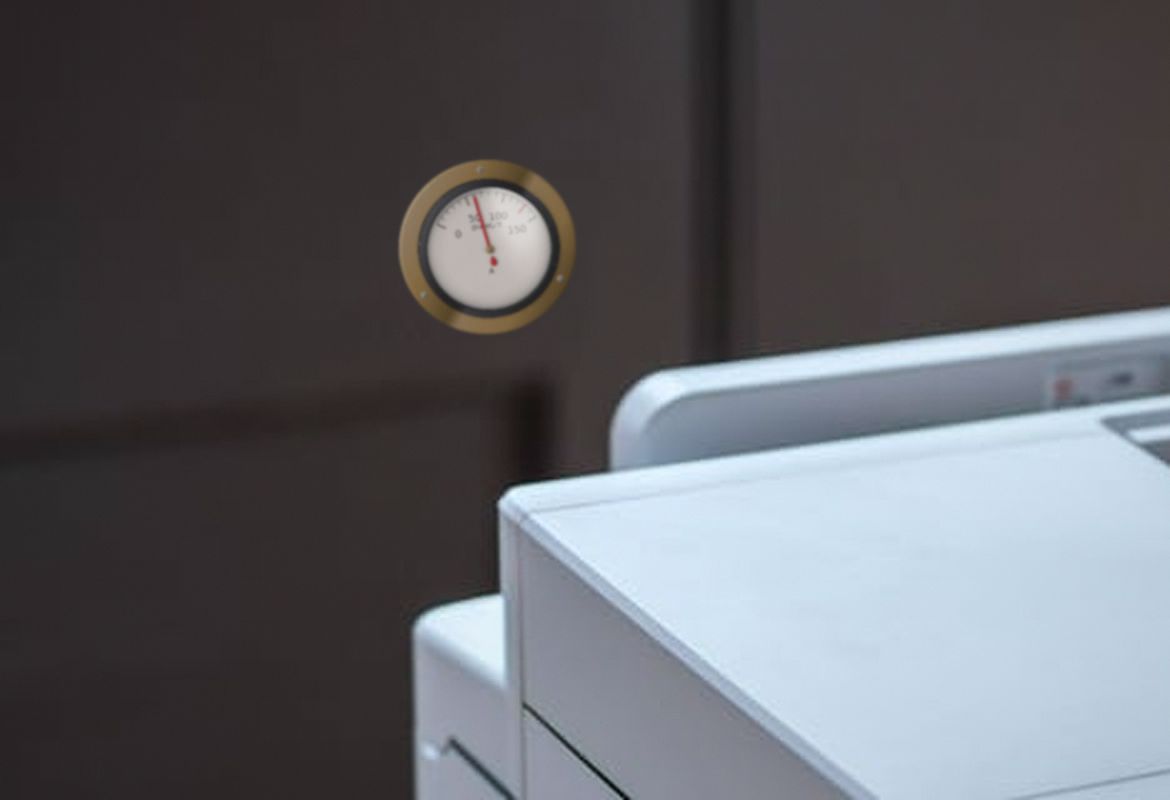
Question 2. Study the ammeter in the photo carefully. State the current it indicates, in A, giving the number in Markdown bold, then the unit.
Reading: **60** A
